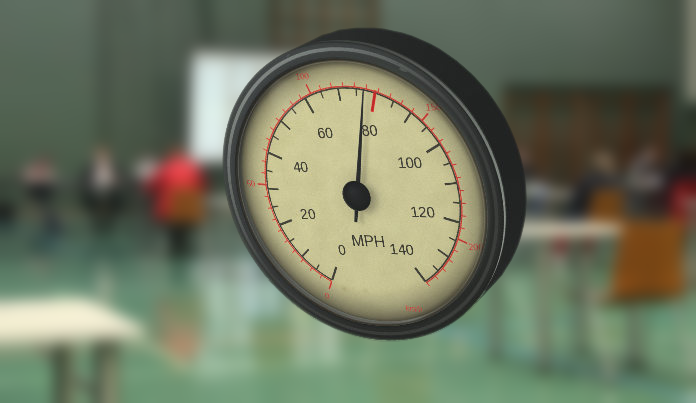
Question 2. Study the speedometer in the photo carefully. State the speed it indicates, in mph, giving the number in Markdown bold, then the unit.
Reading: **77.5** mph
